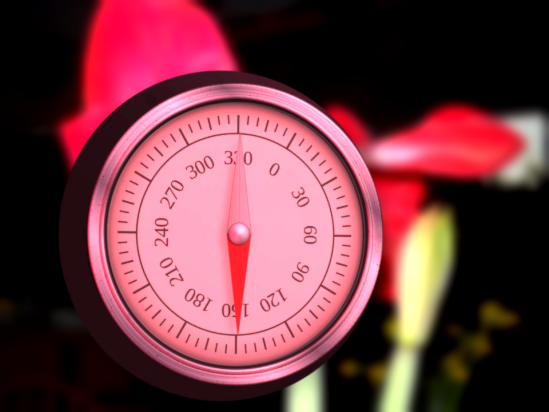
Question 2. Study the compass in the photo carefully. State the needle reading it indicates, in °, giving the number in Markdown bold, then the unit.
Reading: **150** °
